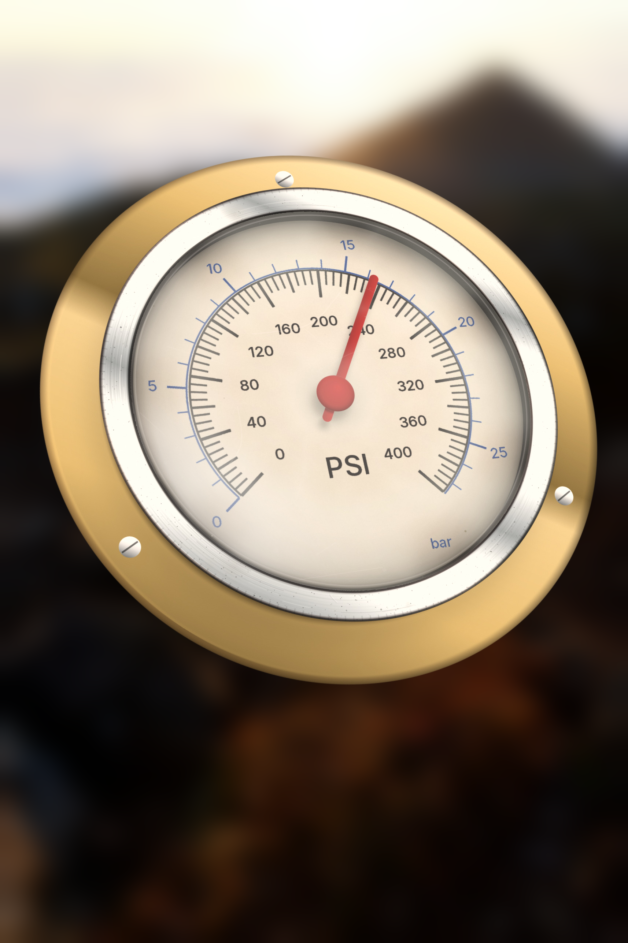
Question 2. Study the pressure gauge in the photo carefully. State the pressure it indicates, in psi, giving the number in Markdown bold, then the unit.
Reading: **235** psi
